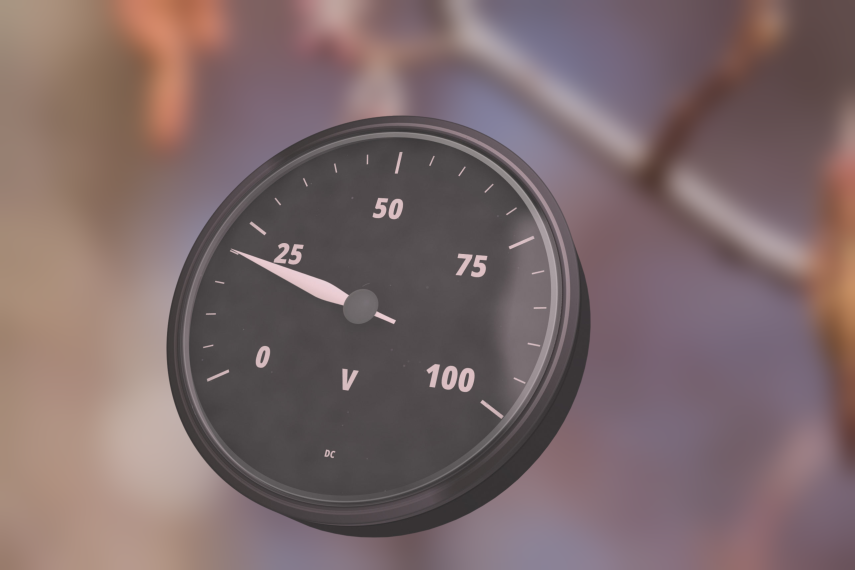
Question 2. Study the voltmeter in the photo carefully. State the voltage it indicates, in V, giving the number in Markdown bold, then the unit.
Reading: **20** V
